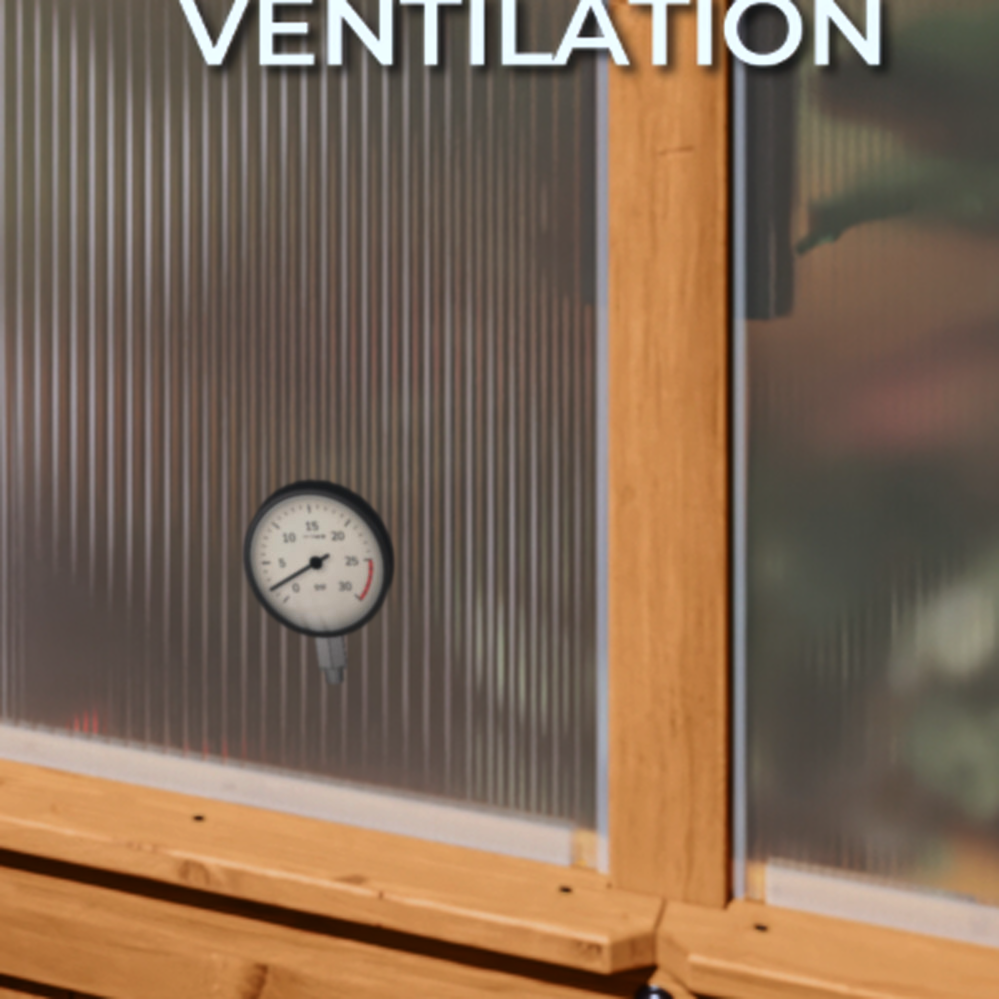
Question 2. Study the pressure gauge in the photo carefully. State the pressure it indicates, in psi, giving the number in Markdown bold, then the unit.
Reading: **2** psi
